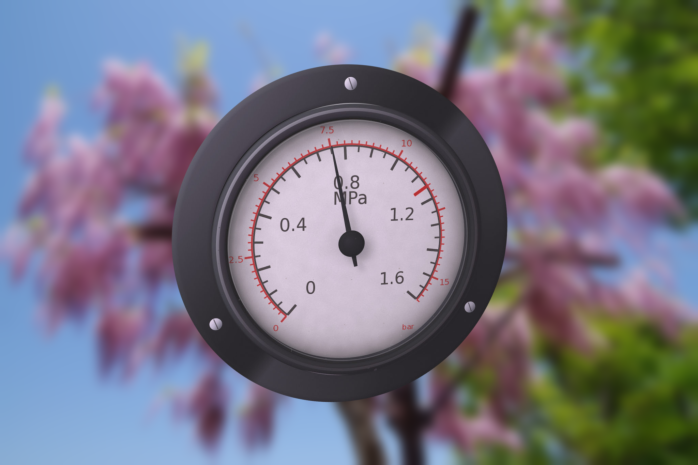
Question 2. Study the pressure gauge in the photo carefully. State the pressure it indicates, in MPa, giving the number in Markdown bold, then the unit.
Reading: **0.75** MPa
